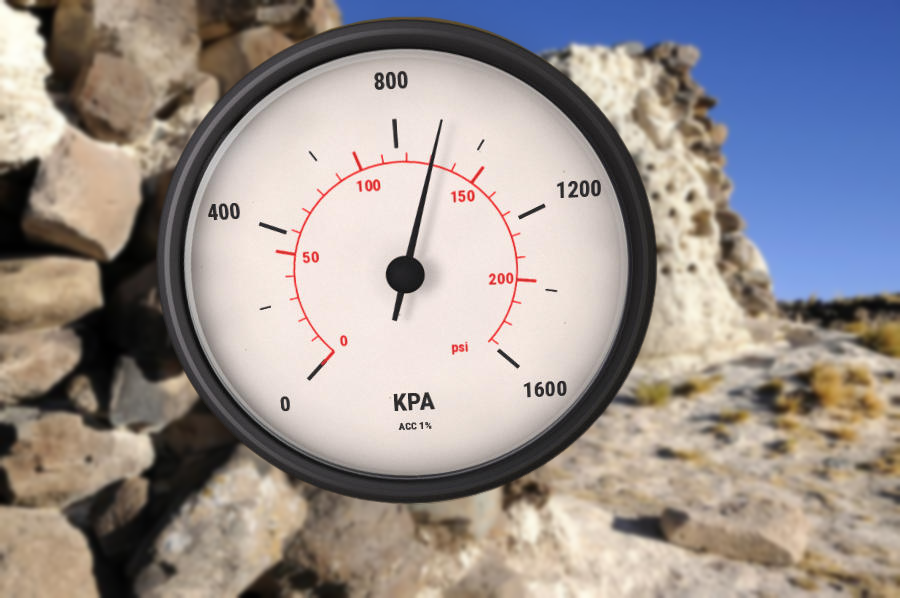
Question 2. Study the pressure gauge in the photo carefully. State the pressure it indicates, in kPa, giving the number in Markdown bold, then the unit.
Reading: **900** kPa
